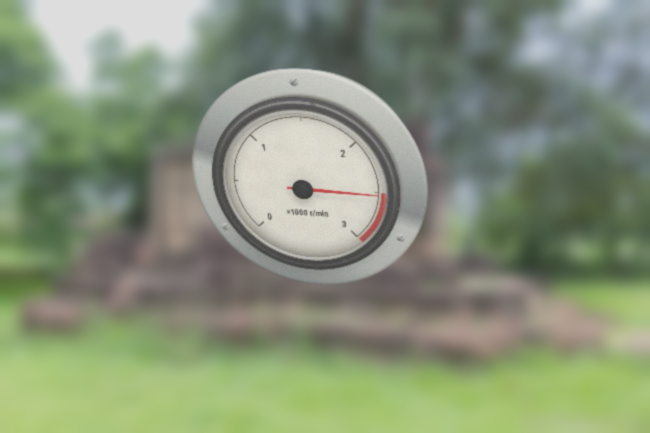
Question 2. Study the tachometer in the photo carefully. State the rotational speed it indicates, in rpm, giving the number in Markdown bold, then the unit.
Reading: **2500** rpm
